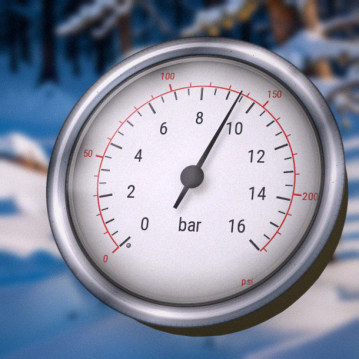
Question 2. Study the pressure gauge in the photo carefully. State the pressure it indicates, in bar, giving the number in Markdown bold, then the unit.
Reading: **9.5** bar
